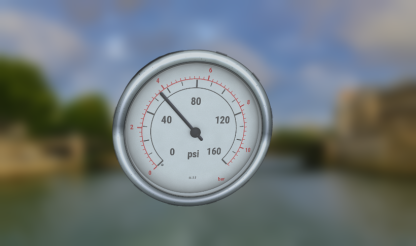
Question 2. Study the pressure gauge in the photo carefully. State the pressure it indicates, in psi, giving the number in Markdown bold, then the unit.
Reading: **55** psi
